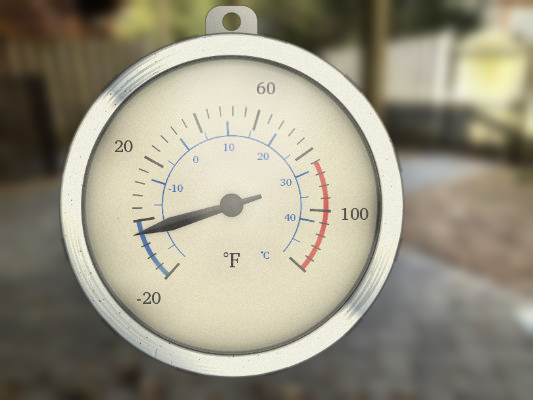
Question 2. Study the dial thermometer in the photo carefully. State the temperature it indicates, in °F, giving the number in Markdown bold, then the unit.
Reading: **-4** °F
